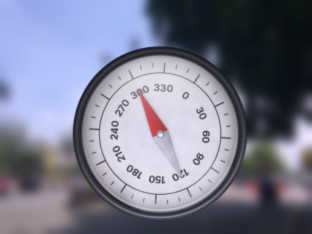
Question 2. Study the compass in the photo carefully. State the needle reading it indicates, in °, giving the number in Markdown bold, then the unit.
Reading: **300** °
